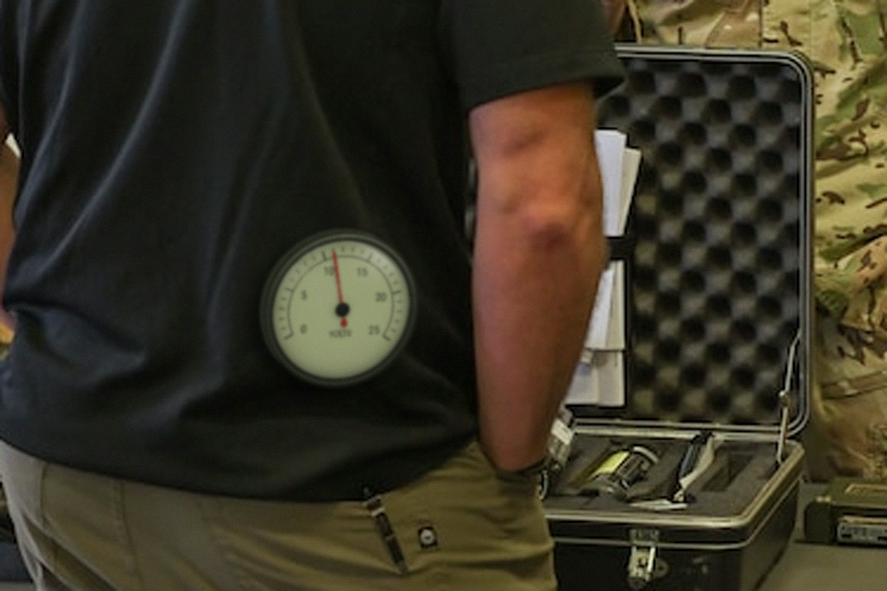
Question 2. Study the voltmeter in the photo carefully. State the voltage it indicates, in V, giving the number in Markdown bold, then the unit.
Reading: **11** V
